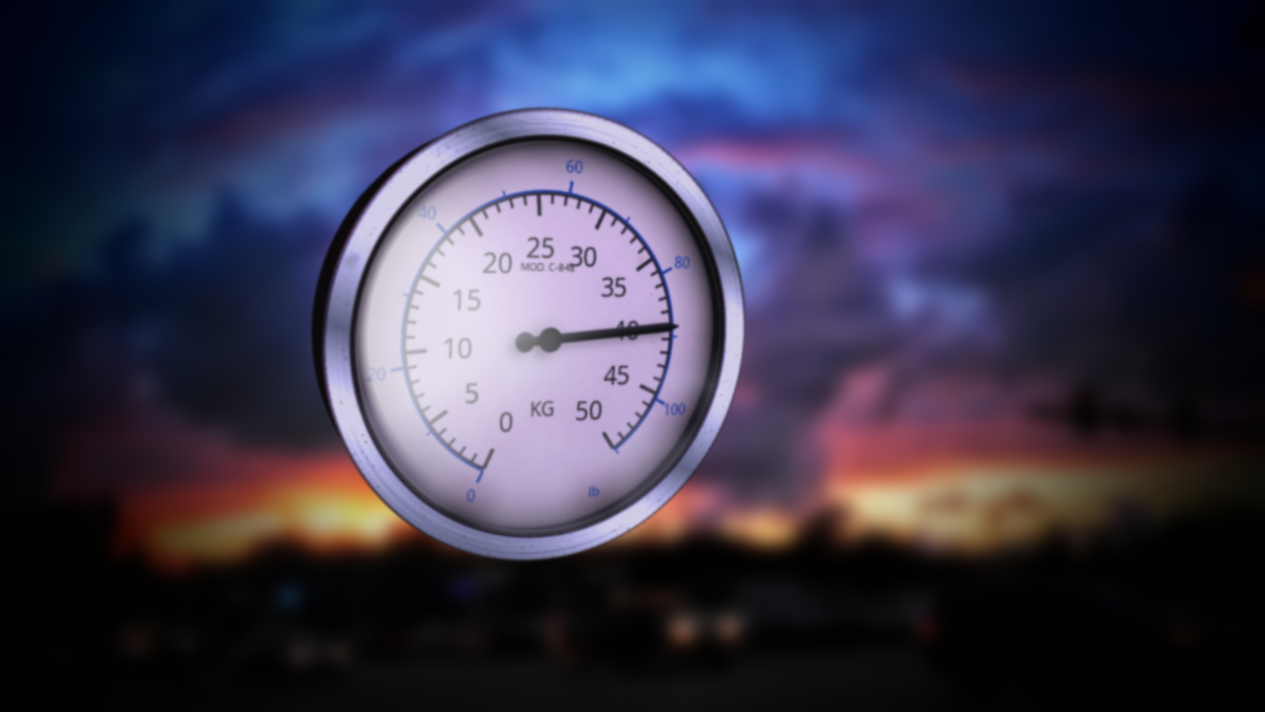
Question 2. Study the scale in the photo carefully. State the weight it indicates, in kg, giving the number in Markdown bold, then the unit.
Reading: **40** kg
